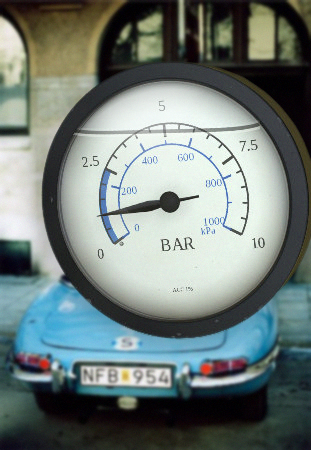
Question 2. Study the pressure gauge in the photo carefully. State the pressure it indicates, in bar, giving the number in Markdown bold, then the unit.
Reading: **1** bar
